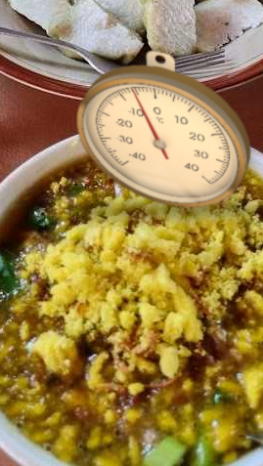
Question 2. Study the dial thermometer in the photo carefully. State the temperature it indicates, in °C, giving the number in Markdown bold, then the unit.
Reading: **-5** °C
